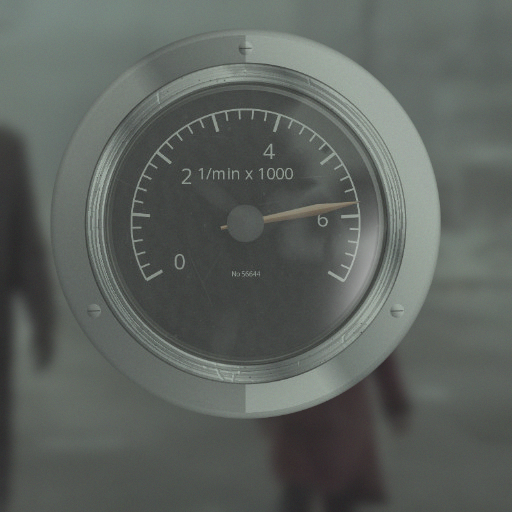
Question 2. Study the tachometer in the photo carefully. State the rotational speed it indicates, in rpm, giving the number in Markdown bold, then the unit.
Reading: **5800** rpm
